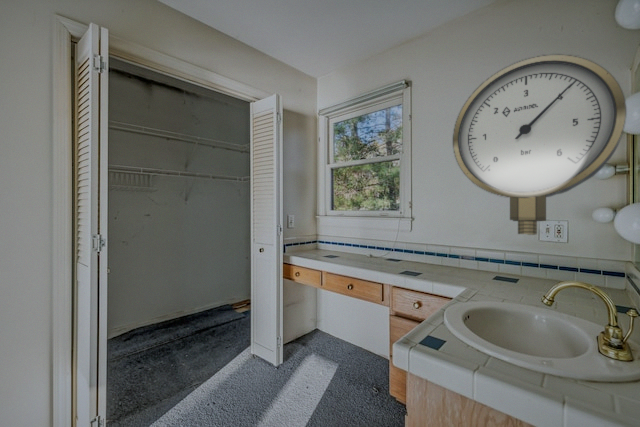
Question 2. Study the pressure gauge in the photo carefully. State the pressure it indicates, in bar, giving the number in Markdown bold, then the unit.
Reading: **4** bar
